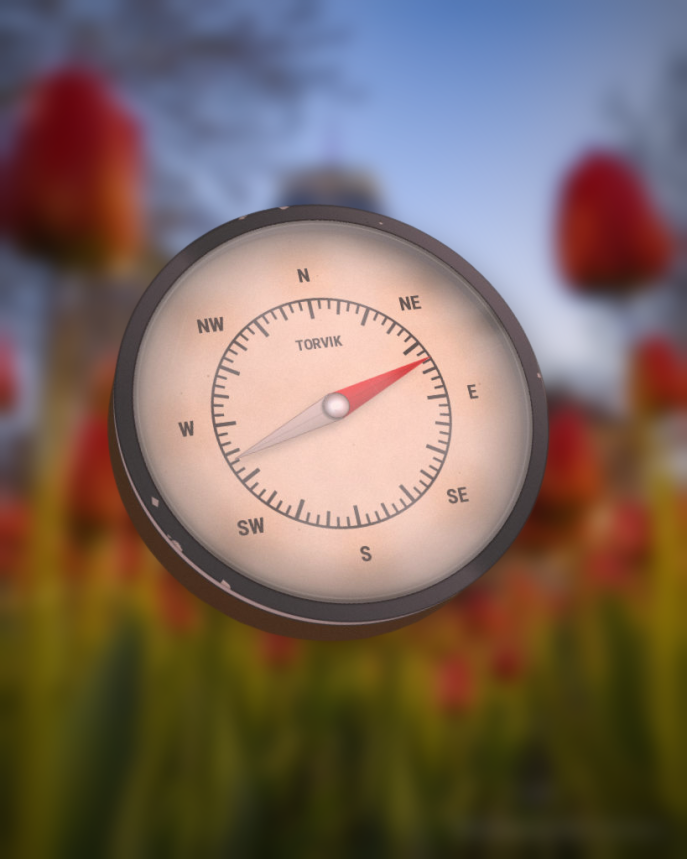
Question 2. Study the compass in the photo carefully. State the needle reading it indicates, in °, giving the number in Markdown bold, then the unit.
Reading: **70** °
